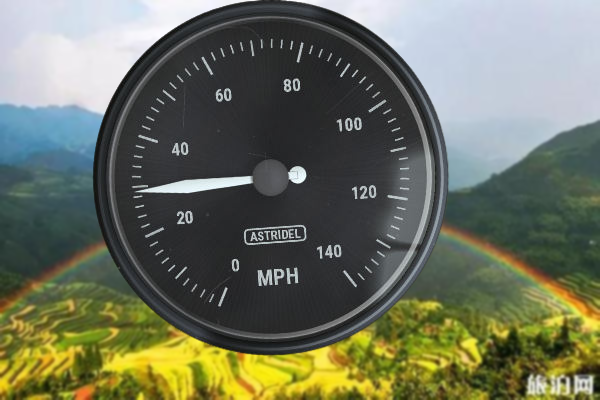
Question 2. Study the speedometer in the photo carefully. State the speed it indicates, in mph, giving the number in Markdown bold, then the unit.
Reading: **29** mph
